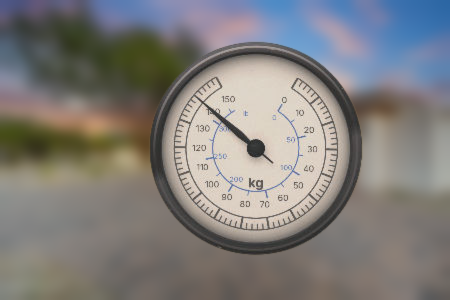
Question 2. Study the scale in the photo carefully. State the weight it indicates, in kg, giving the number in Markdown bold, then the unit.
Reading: **140** kg
